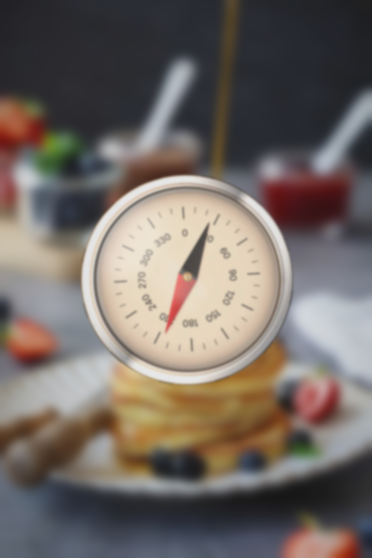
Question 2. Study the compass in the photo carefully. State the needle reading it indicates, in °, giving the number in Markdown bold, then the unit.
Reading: **205** °
